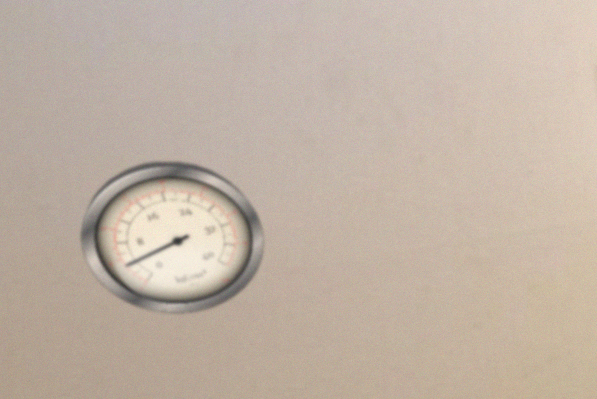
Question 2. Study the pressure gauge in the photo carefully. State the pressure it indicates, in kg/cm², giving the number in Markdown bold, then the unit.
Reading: **4** kg/cm²
